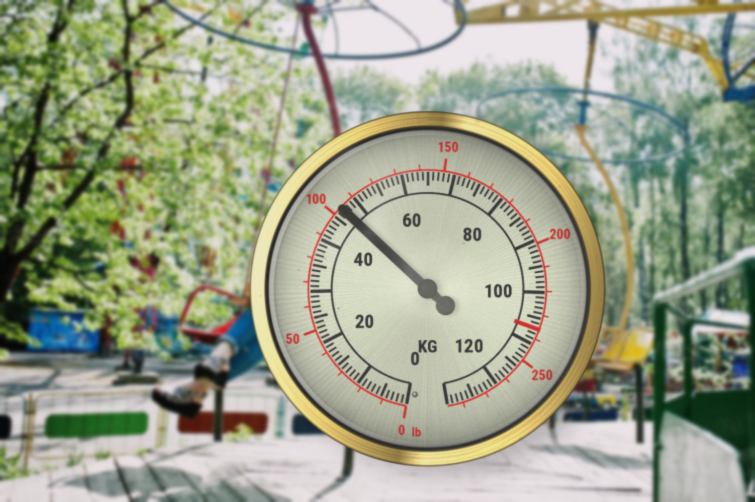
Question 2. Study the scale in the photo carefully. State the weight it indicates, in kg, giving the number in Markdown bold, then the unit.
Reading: **47** kg
